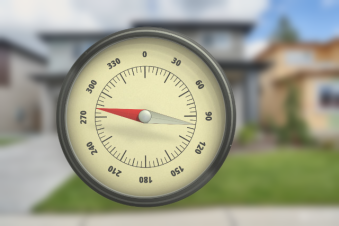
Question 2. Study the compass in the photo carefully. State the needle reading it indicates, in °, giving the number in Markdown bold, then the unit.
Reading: **280** °
